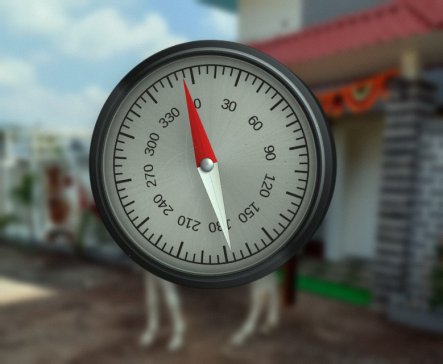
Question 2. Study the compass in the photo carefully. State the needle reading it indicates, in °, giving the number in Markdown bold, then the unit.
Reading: **355** °
